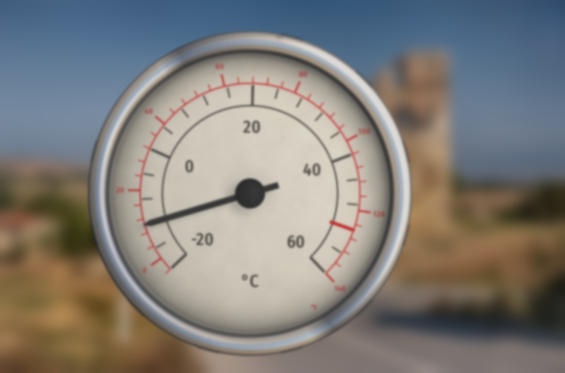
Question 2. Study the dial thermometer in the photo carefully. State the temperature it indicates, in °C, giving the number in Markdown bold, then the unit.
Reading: **-12** °C
